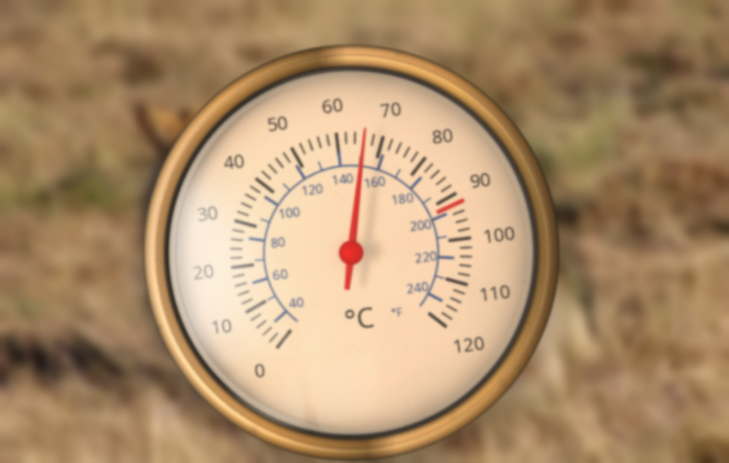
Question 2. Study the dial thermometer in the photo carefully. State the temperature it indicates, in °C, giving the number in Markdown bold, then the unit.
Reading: **66** °C
